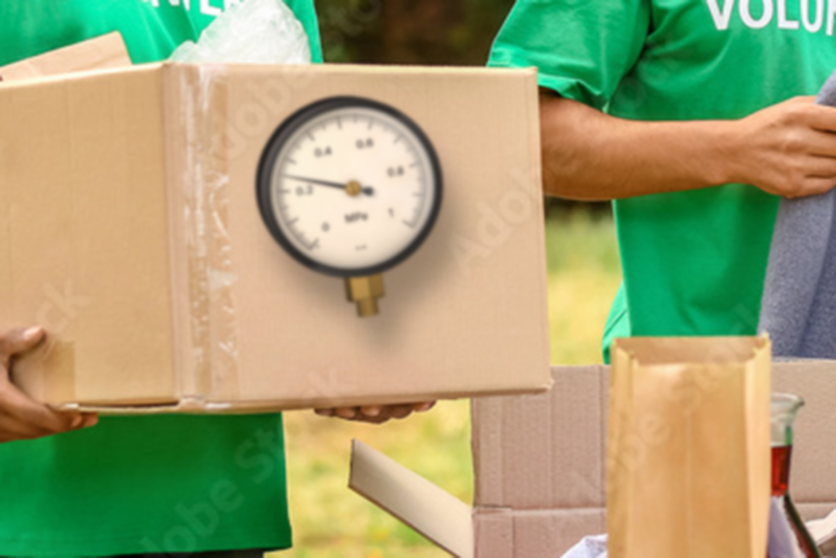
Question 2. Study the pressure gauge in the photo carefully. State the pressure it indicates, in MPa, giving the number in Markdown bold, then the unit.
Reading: **0.25** MPa
